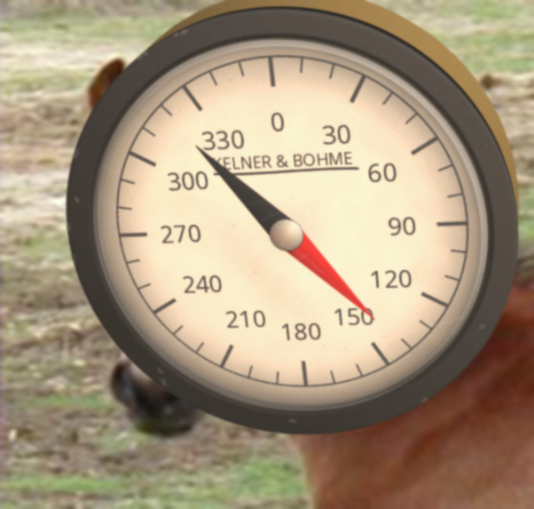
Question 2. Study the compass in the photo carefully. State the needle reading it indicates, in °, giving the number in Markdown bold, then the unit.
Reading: **140** °
